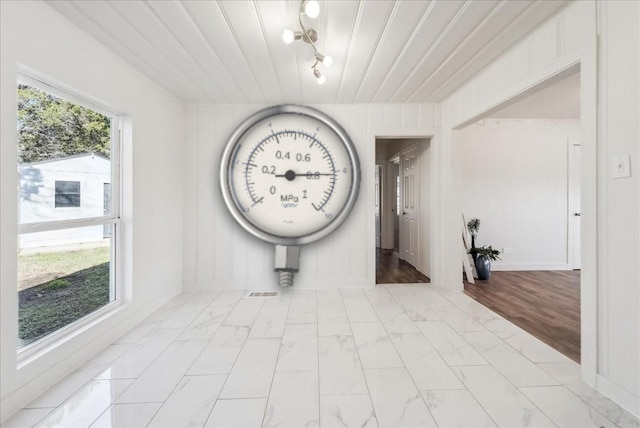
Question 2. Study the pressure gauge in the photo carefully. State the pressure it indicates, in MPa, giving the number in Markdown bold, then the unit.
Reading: **0.8** MPa
